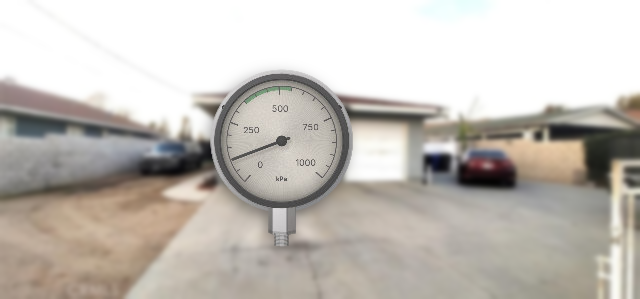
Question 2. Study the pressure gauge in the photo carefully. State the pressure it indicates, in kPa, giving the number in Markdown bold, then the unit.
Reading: **100** kPa
